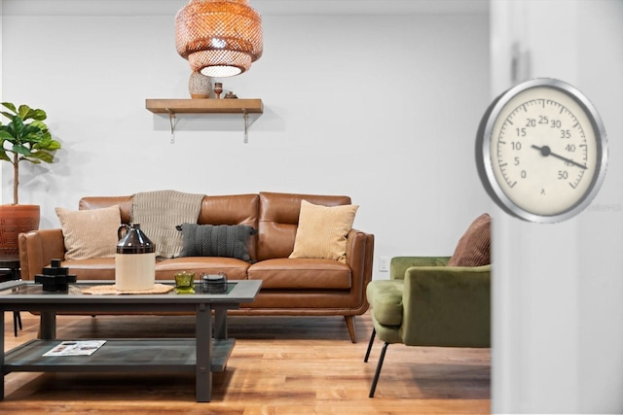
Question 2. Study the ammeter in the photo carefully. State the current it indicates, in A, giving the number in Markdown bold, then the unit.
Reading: **45** A
